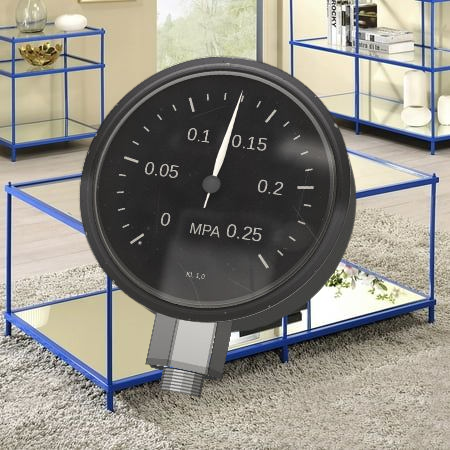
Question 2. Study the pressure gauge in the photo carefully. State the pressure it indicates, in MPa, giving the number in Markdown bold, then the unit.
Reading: **0.13** MPa
